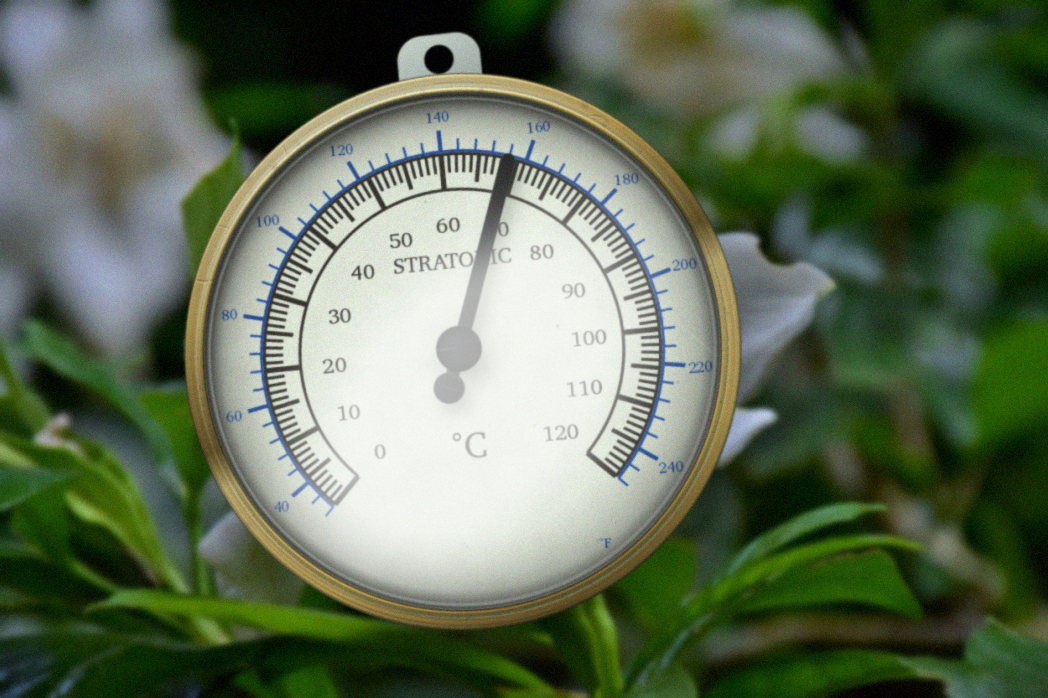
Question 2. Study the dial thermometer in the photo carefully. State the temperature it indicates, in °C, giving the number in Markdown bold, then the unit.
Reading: **69** °C
